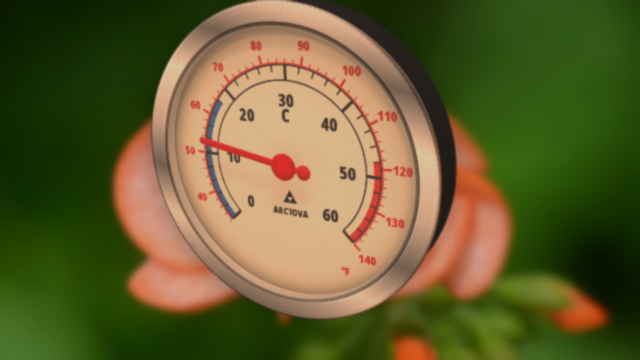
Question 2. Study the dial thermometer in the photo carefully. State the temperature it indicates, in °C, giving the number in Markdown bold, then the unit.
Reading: **12** °C
